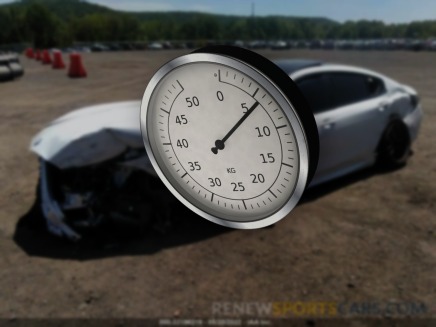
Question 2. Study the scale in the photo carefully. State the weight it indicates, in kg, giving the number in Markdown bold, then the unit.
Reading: **6** kg
